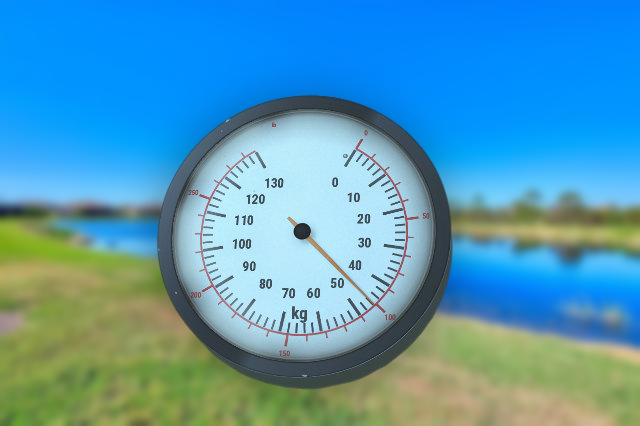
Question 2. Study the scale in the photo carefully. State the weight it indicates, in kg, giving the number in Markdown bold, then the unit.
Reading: **46** kg
